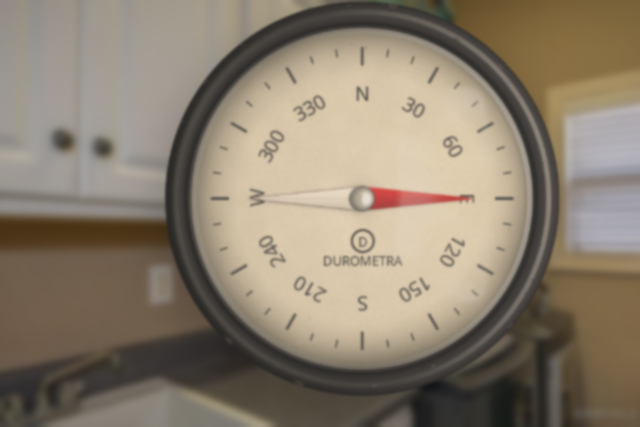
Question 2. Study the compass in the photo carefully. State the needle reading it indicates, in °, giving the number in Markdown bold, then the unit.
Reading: **90** °
